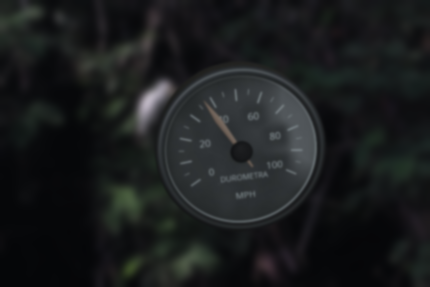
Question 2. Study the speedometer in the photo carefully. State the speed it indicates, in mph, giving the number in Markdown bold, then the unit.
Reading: **37.5** mph
